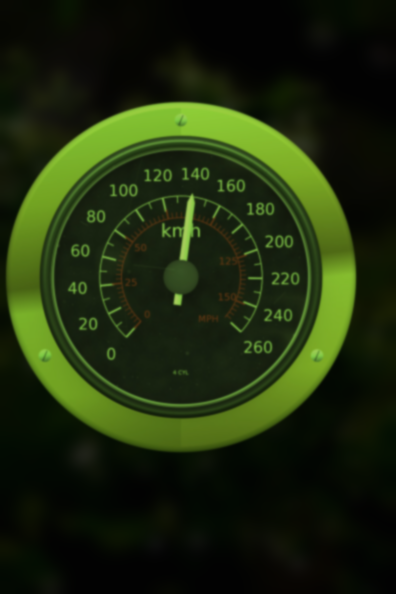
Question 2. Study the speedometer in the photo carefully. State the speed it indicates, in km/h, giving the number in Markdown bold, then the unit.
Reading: **140** km/h
